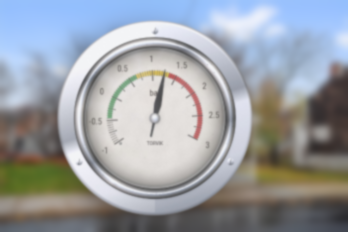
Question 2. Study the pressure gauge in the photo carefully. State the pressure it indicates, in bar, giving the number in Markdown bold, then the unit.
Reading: **1.25** bar
